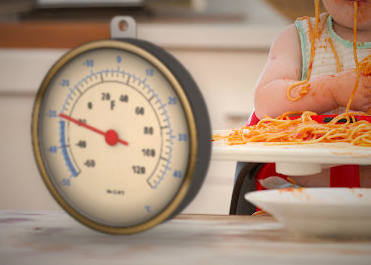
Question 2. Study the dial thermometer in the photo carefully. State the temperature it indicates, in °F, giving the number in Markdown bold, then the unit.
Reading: **-20** °F
